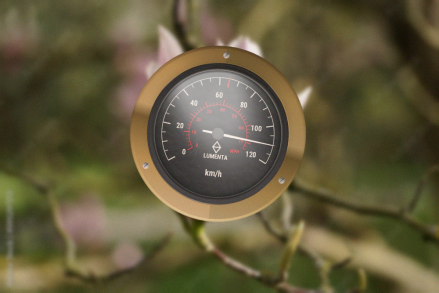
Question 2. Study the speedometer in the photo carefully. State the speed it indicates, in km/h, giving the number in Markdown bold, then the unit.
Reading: **110** km/h
